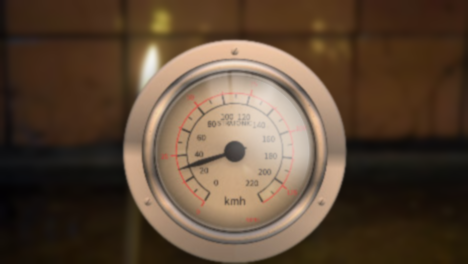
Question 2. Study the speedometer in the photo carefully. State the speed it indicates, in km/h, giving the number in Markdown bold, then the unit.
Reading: **30** km/h
